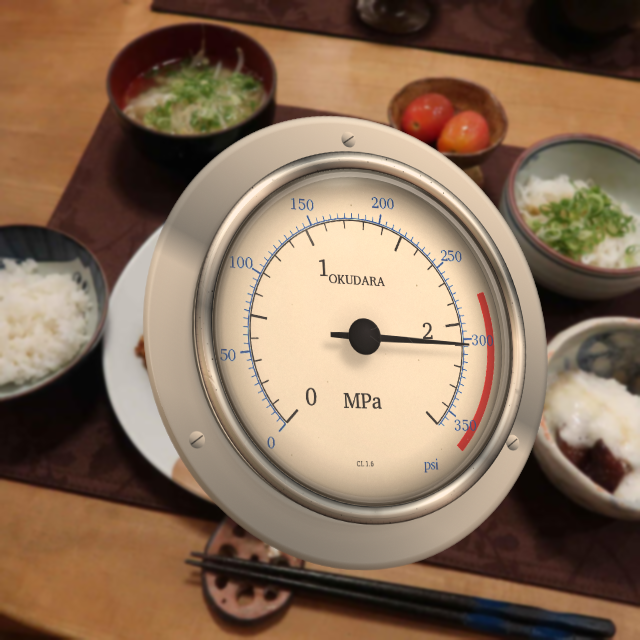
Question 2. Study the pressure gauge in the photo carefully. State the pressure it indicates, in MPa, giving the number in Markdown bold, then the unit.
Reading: **2.1** MPa
